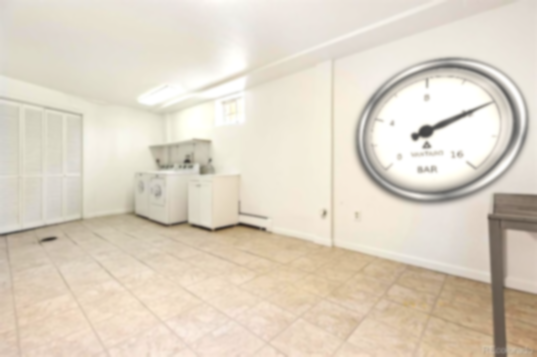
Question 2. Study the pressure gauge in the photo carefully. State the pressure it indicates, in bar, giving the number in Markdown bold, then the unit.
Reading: **12** bar
